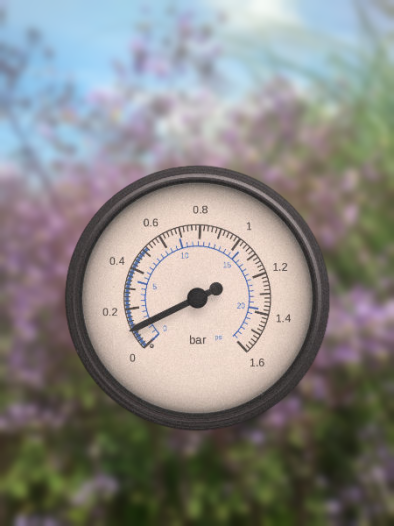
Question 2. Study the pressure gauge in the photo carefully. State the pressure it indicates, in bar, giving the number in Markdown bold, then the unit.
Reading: **0.1** bar
